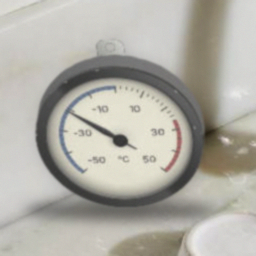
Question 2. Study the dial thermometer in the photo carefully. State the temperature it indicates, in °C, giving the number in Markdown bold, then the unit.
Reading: **-20** °C
